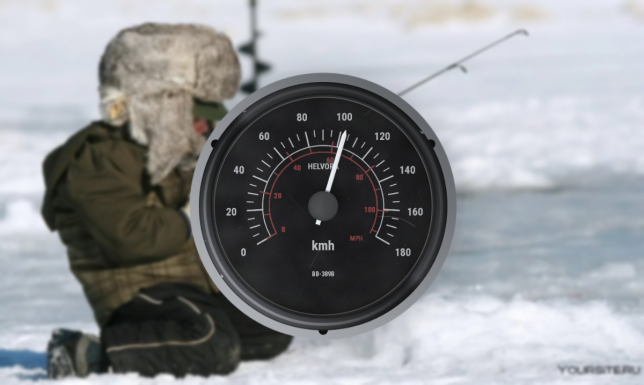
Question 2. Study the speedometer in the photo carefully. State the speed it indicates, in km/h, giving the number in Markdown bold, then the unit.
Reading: **102.5** km/h
